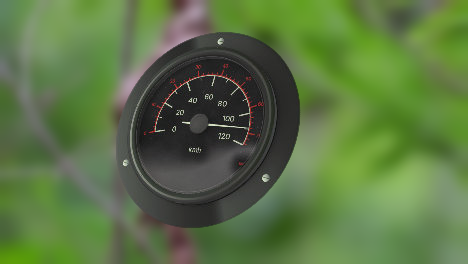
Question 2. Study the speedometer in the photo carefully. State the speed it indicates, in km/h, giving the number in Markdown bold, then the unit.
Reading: **110** km/h
